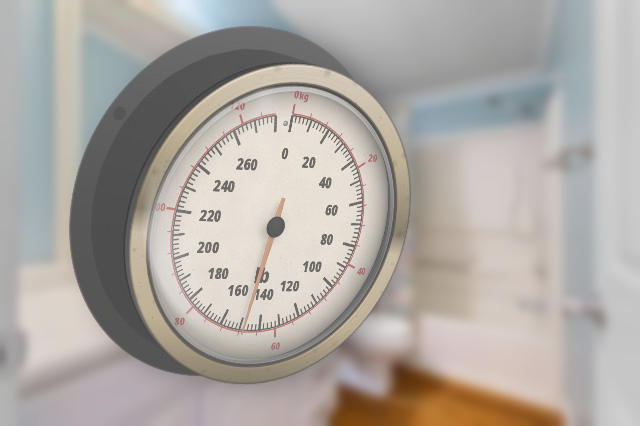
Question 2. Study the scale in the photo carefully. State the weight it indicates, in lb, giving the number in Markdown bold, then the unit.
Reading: **150** lb
